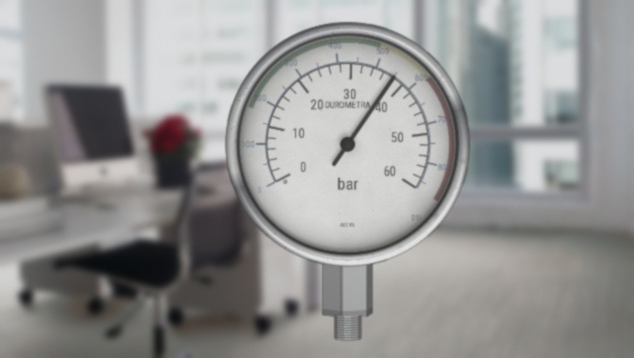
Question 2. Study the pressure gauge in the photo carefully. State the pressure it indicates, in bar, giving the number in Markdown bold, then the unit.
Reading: **38** bar
